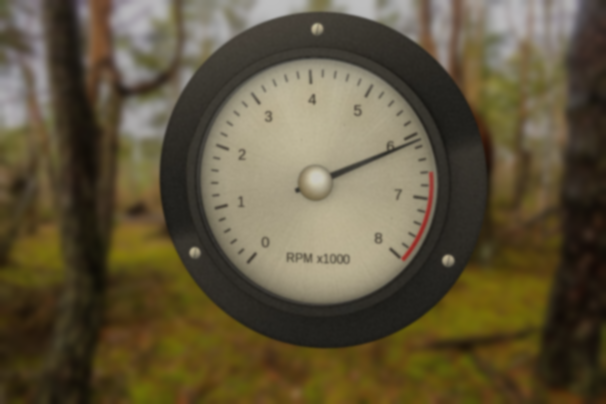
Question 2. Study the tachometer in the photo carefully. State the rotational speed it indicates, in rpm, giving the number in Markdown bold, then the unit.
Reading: **6100** rpm
